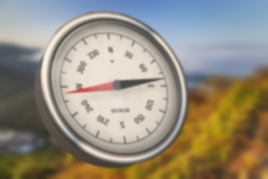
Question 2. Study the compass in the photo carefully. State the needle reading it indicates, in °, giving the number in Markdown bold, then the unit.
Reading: **262.5** °
